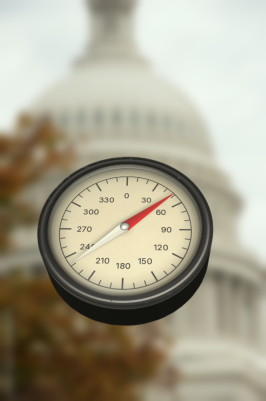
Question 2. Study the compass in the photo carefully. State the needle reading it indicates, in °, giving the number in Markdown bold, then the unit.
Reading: **50** °
